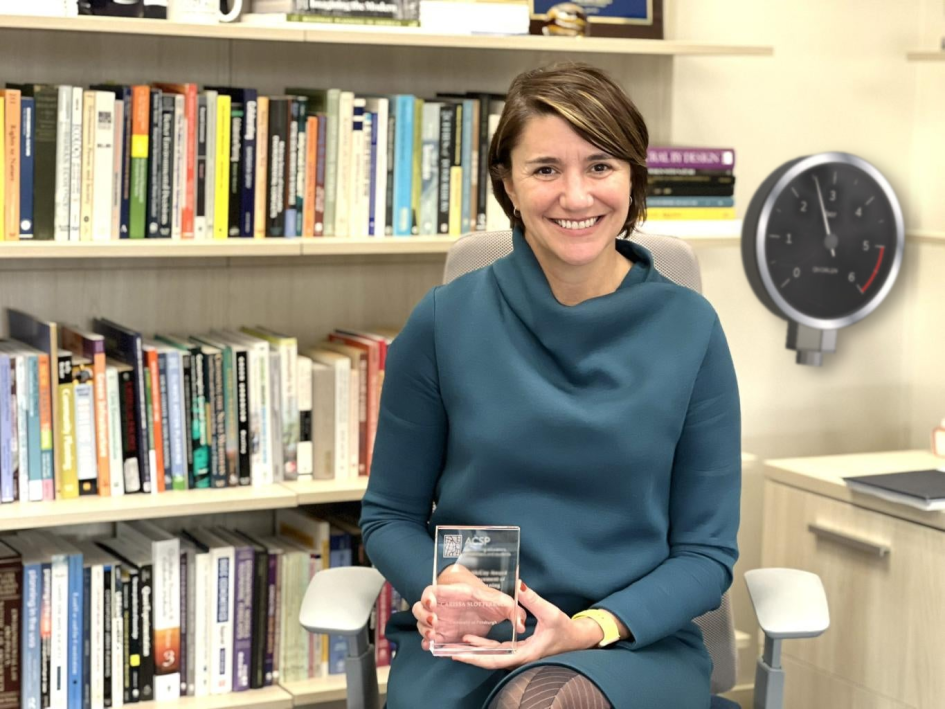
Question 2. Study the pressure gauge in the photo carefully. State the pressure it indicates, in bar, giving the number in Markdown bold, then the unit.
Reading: **2.5** bar
